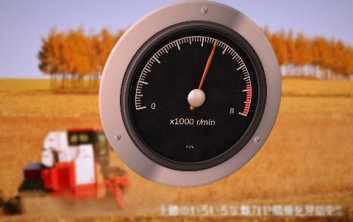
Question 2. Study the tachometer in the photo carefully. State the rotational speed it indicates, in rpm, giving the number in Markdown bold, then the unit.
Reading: **4500** rpm
